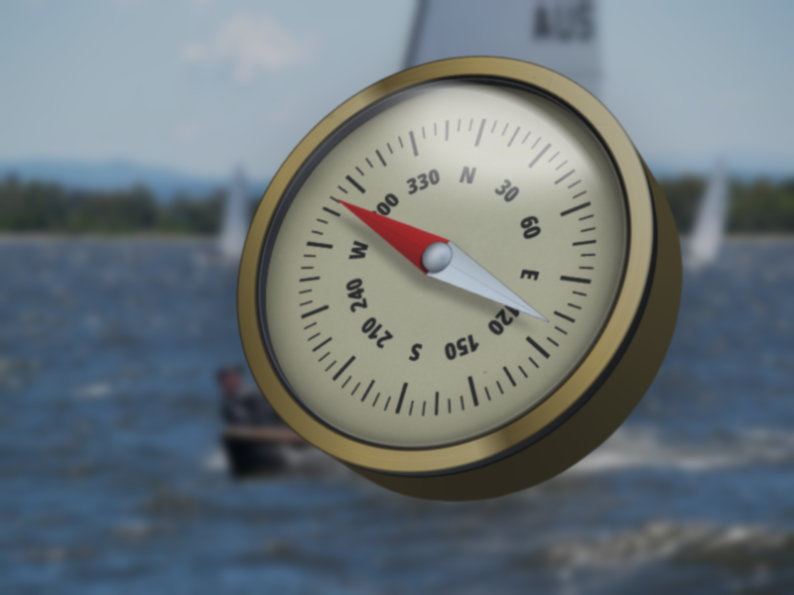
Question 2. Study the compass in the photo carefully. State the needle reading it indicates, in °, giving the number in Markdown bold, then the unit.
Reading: **290** °
